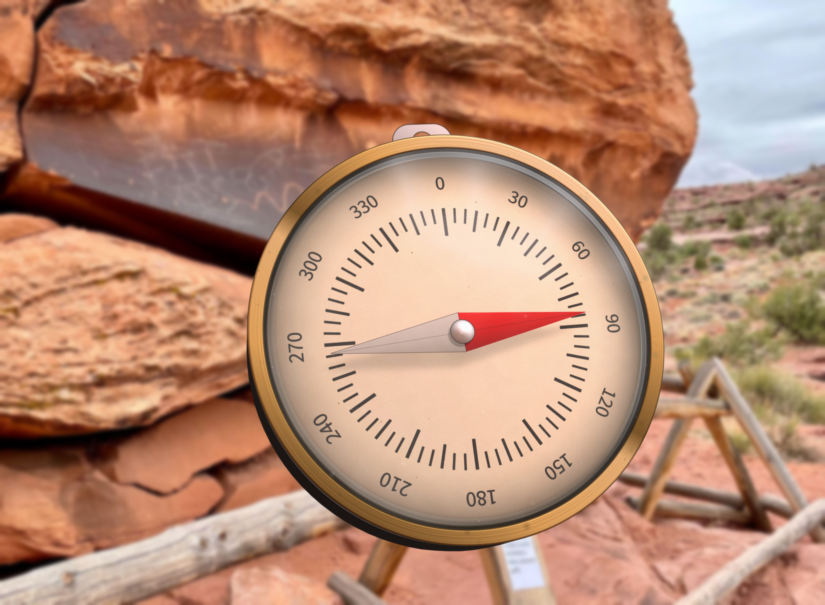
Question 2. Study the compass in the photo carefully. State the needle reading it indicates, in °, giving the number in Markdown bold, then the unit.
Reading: **85** °
